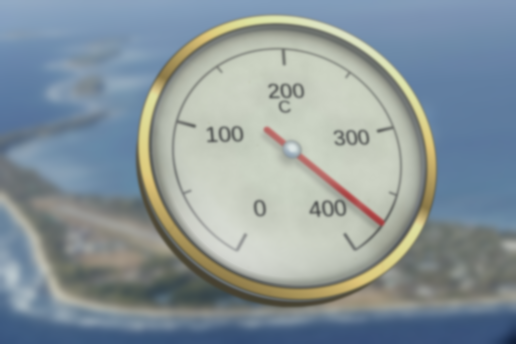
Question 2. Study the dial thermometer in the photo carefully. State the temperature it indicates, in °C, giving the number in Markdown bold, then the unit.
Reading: **375** °C
